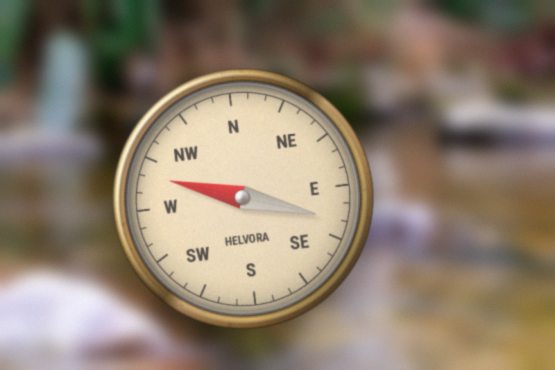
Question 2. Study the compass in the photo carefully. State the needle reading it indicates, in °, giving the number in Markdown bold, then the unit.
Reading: **290** °
